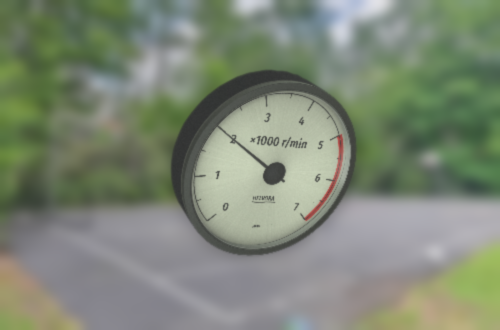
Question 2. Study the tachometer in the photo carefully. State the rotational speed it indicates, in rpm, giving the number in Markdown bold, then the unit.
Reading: **2000** rpm
